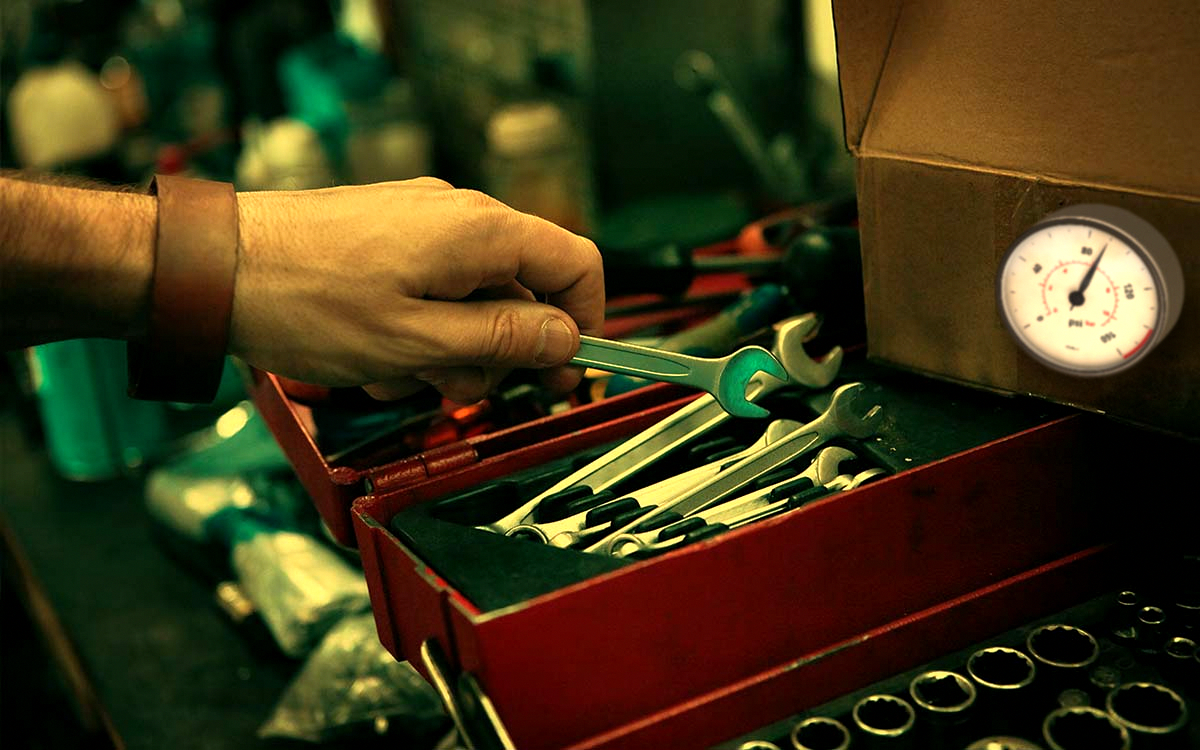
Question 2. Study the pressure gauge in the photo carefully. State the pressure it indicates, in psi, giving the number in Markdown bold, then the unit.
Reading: **90** psi
